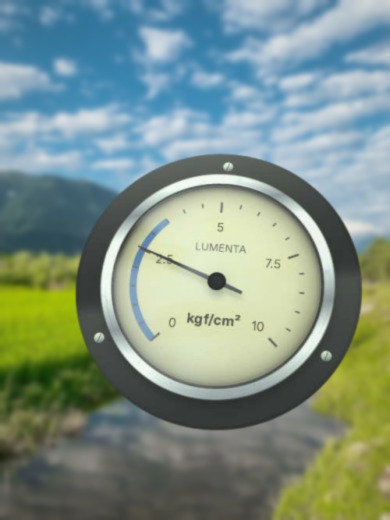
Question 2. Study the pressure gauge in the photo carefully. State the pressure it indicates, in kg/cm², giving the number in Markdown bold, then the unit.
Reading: **2.5** kg/cm²
